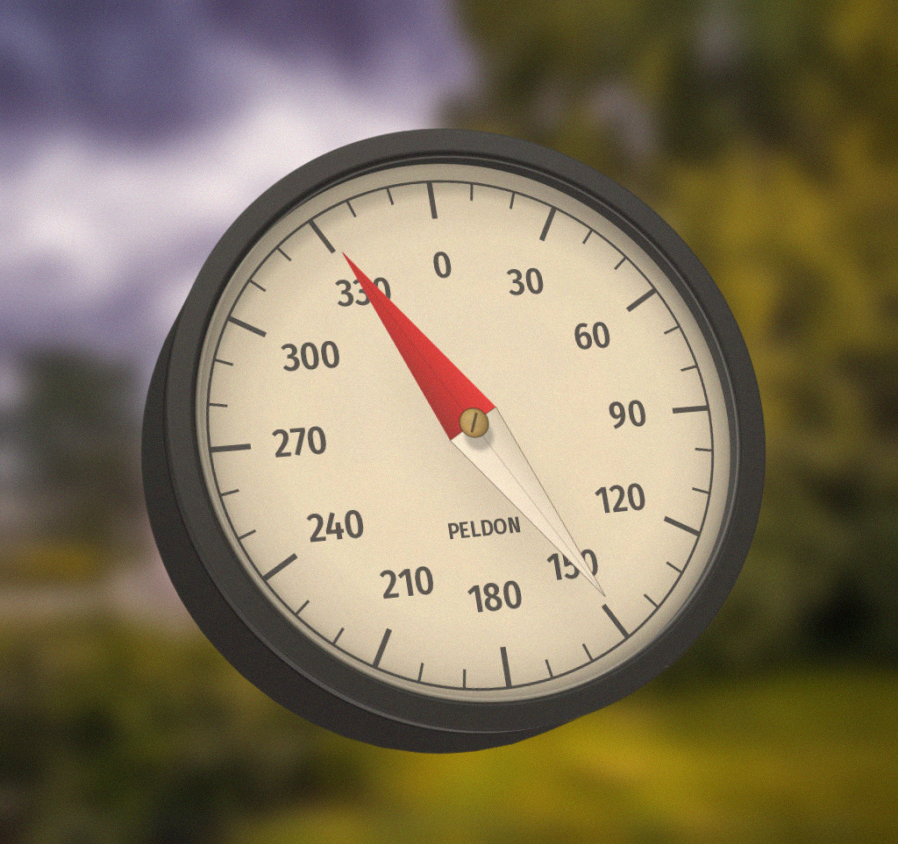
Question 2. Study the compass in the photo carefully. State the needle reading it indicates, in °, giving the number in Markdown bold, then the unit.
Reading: **330** °
